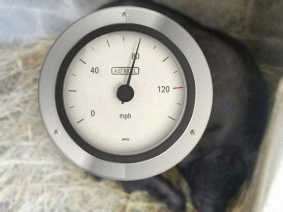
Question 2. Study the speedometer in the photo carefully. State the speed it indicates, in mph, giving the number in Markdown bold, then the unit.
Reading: **80** mph
